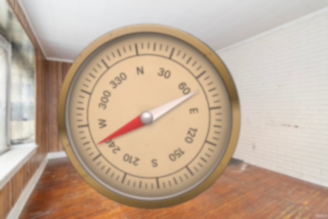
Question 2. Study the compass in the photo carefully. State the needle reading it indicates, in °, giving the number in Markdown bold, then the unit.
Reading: **250** °
